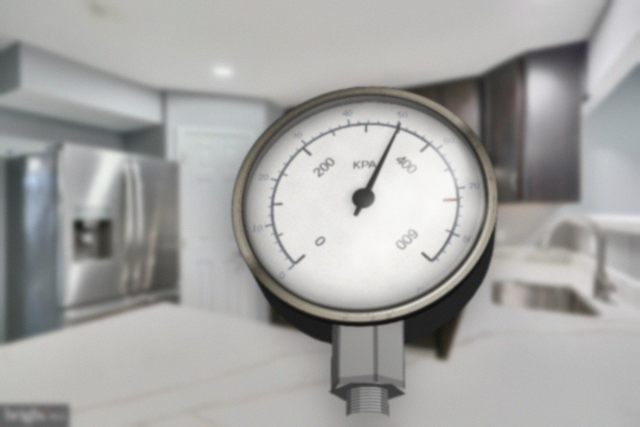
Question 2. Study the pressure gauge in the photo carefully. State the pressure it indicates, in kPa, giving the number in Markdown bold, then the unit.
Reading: **350** kPa
